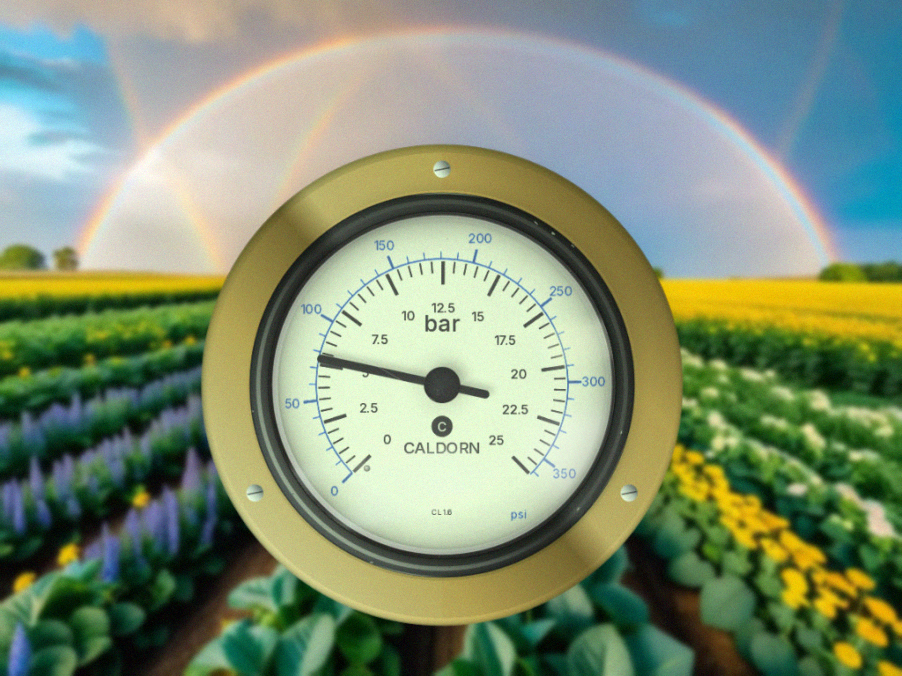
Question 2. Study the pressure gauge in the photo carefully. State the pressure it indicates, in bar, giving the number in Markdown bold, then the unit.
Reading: **5.25** bar
